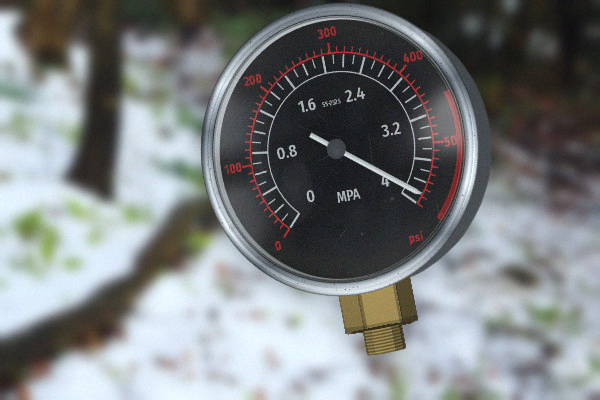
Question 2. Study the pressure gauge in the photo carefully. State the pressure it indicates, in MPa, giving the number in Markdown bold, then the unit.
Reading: **3.9** MPa
